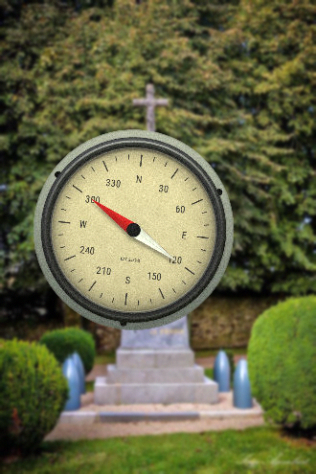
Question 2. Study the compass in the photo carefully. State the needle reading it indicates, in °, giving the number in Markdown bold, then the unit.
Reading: **300** °
